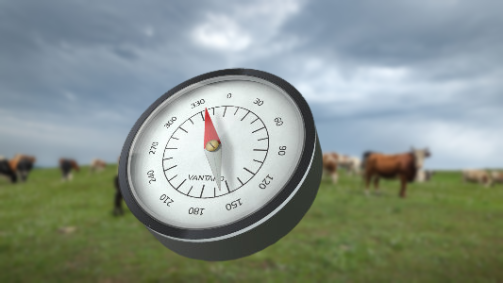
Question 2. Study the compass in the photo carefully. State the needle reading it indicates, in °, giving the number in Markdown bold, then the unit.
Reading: **337.5** °
